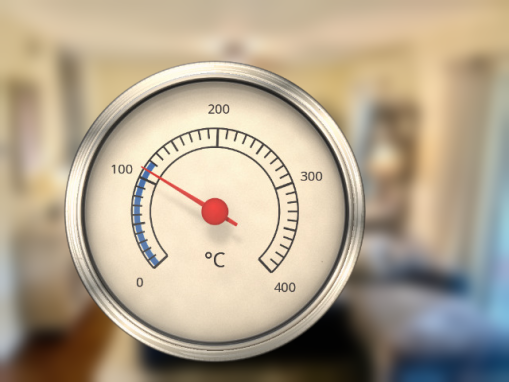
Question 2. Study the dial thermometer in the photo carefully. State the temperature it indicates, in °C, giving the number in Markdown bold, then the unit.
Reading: **110** °C
